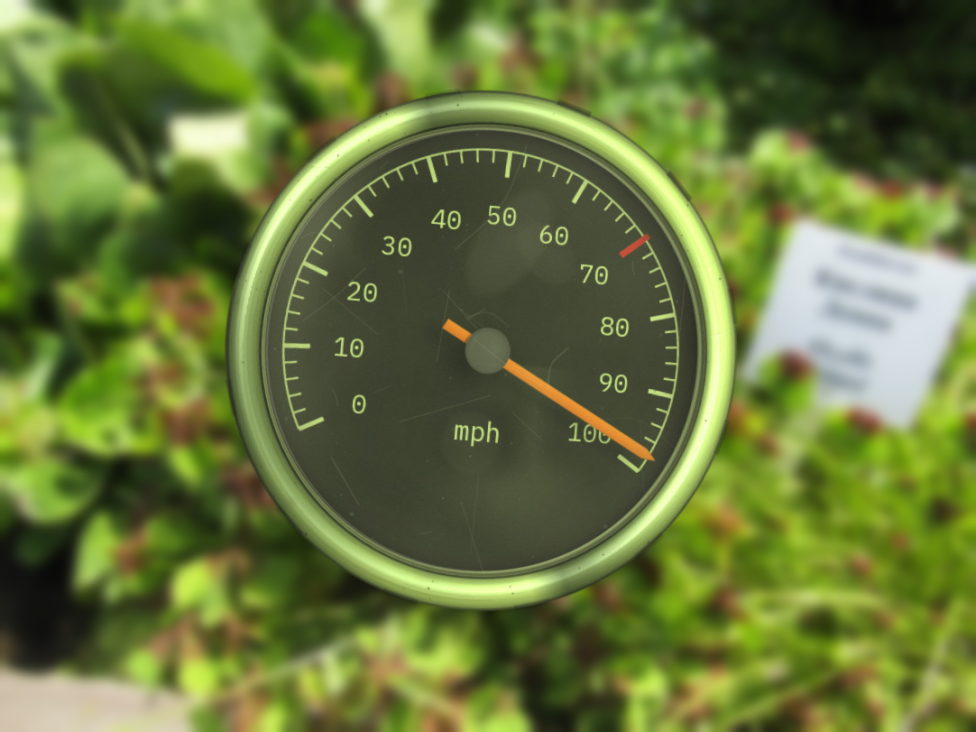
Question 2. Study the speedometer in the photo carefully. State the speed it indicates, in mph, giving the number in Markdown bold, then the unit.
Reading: **98** mph
